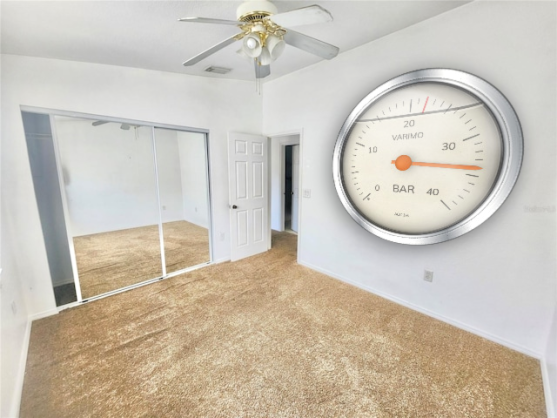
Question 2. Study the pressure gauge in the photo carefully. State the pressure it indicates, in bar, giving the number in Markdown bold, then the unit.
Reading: **34** bar
